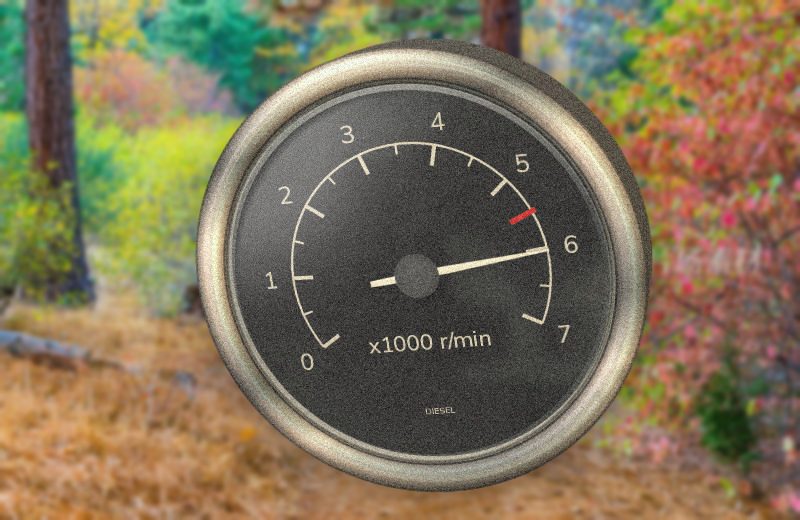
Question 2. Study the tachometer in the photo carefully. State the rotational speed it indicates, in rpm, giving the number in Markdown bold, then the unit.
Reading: **6000** rpm
